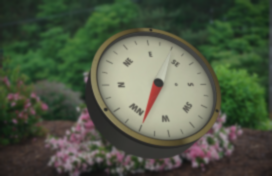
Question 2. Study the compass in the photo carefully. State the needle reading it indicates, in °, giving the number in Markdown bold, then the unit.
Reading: **300** °
